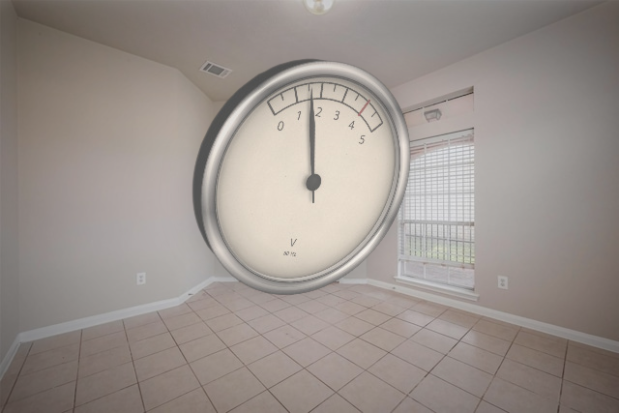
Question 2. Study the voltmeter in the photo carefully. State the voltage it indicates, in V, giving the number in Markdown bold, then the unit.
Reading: **1.5** V
